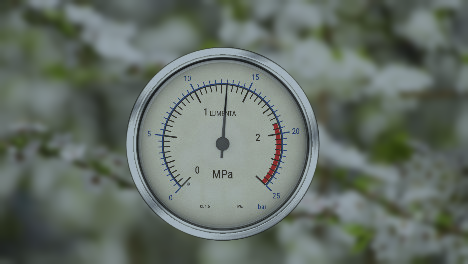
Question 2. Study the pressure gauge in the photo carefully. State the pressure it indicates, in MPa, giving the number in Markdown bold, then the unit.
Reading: **1.3** MPa
